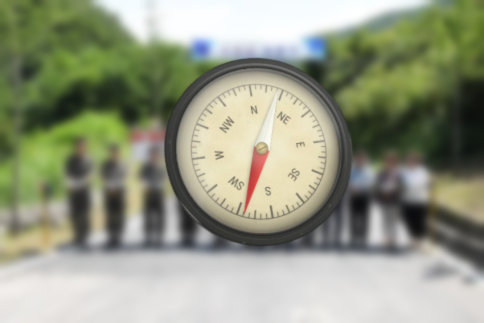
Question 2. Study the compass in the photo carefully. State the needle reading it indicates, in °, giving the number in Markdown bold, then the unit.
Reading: **205** °
